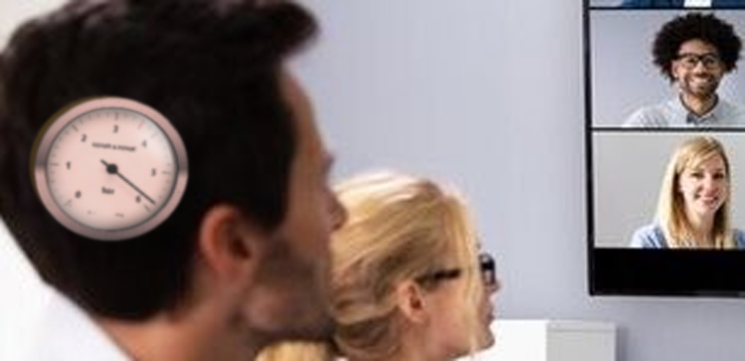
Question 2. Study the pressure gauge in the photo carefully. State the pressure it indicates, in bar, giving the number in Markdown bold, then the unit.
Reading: **5.8** bar
